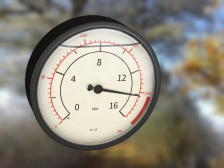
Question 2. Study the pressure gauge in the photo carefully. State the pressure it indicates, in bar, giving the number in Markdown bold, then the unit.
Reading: **14** bar
